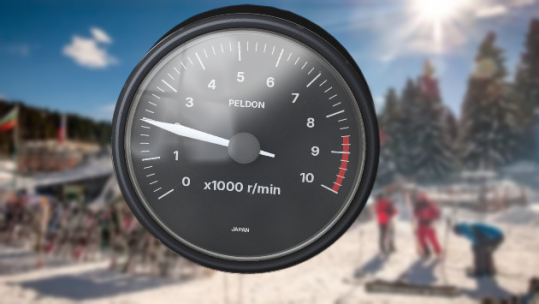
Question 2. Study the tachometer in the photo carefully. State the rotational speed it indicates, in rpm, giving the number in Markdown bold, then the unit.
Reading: **2000** rpm
